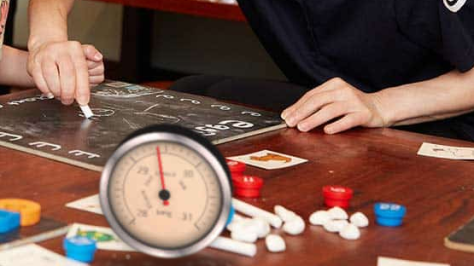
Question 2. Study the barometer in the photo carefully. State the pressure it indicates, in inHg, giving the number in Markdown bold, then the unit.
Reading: **29.4** inHg
